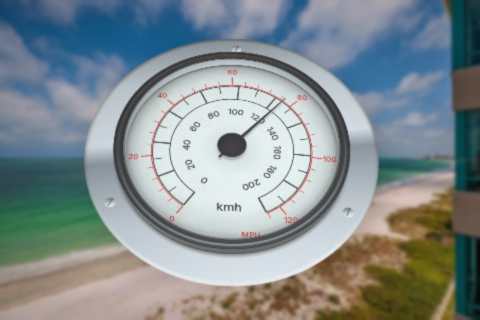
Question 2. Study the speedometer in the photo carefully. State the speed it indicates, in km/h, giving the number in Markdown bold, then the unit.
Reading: **125** km/h
